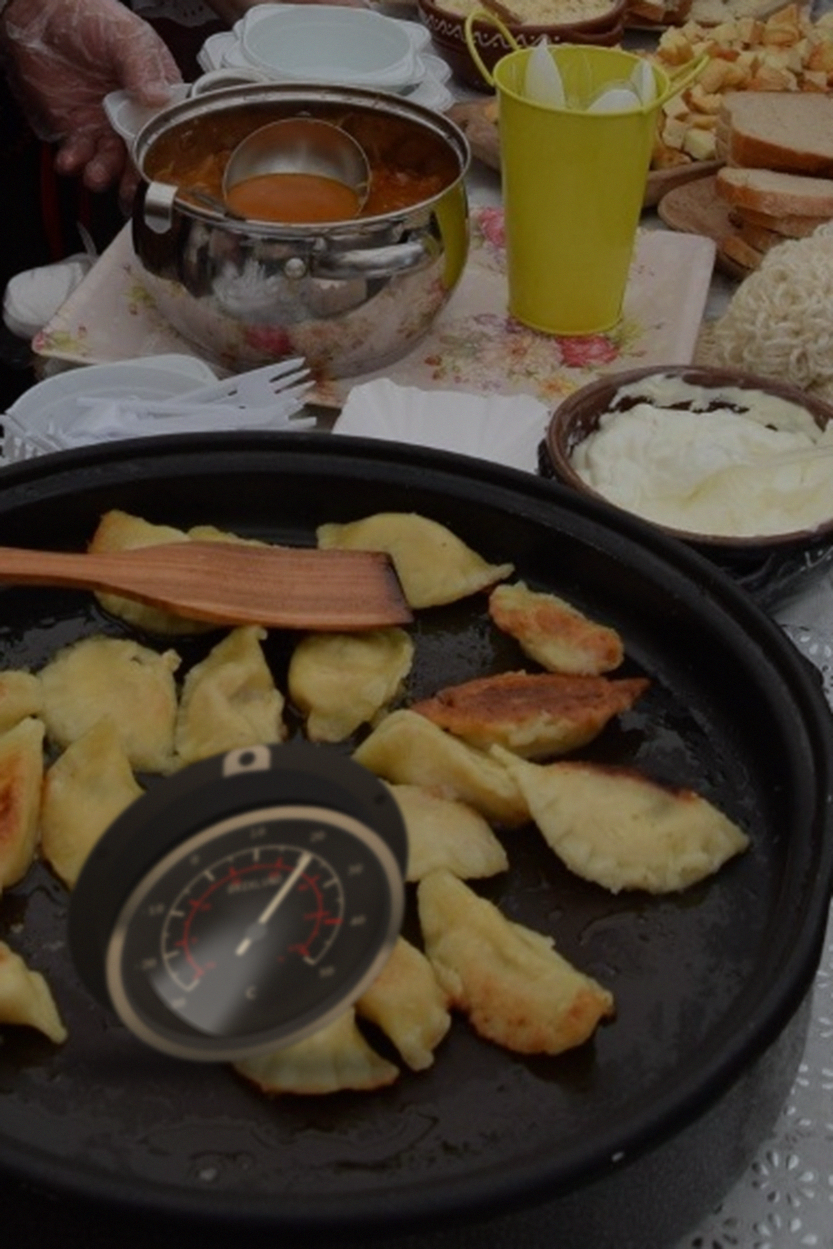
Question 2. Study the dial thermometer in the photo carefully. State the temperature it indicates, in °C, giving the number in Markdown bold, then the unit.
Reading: **20** °C
